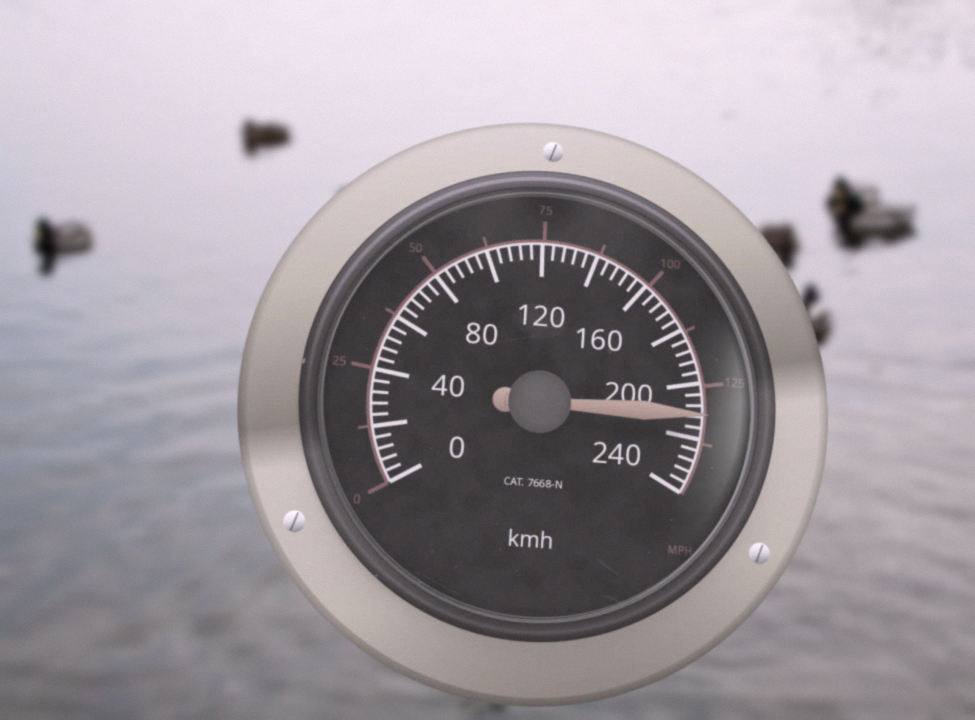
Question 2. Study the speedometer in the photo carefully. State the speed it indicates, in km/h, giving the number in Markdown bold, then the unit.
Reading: **212** km/h
